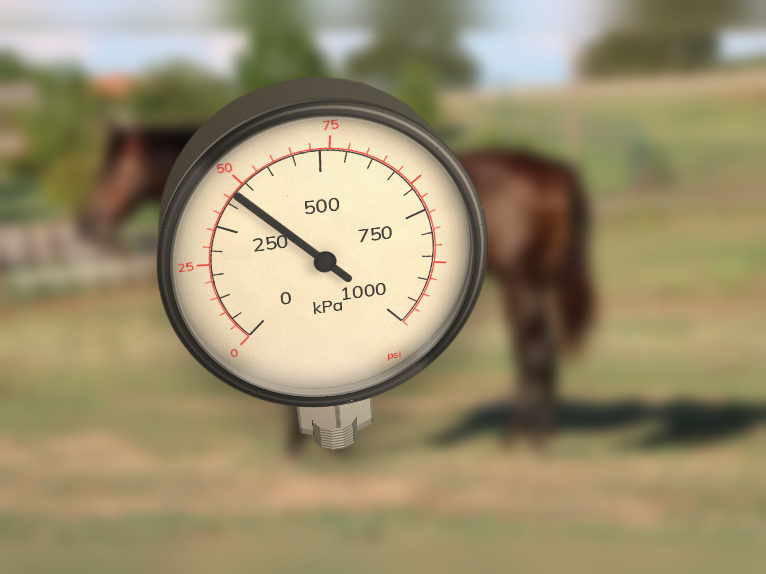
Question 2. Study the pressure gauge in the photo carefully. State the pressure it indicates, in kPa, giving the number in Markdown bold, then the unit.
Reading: **325** kPa
